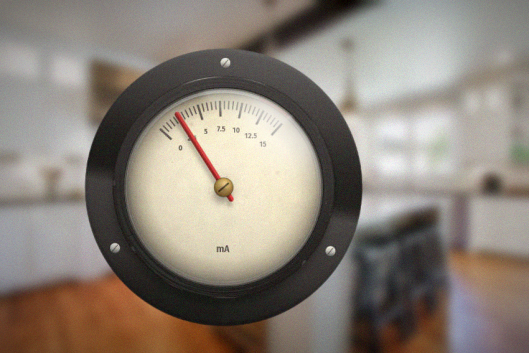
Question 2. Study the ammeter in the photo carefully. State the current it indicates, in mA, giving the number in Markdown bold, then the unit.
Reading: **2.5** mA
